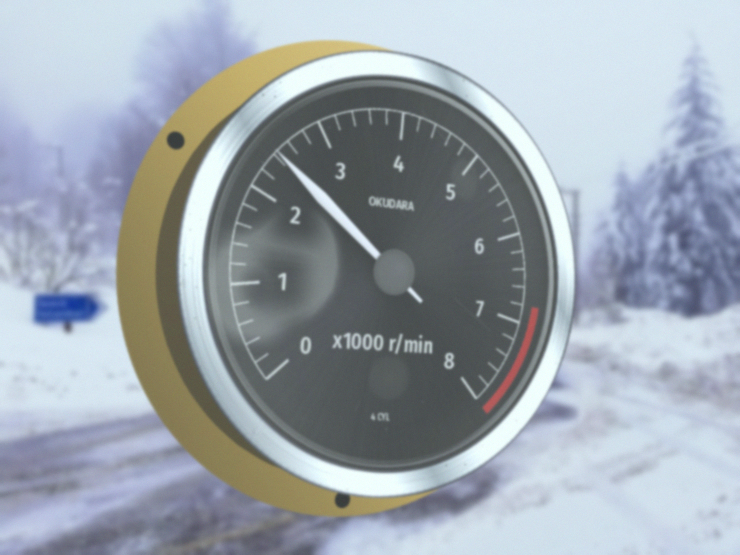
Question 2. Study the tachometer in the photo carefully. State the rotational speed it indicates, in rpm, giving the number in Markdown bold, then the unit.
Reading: **2400** rpm
